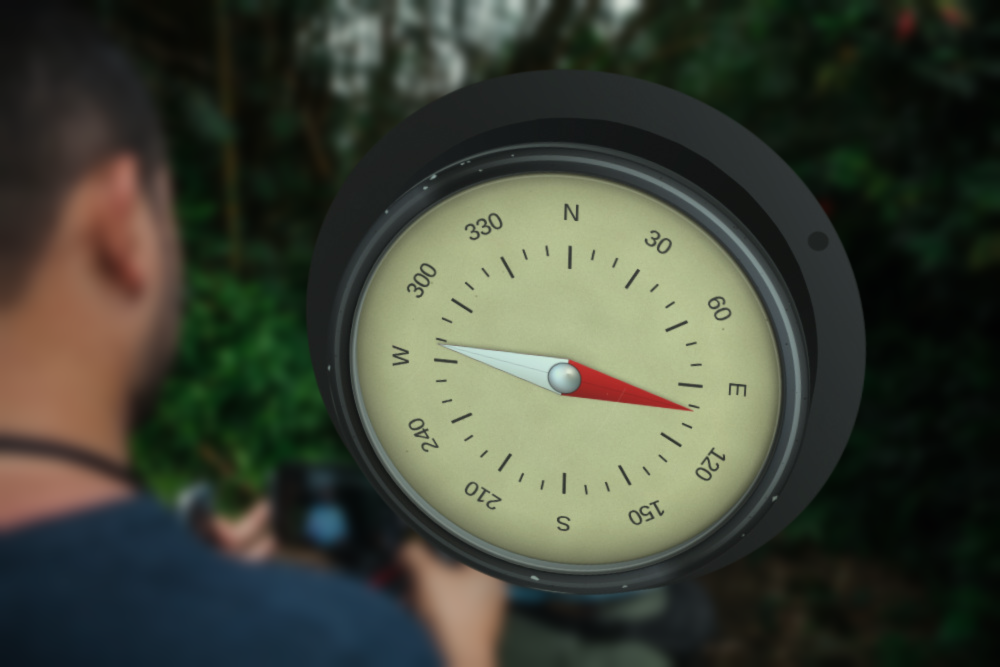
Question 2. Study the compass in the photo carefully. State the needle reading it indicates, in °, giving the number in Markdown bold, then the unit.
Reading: **100** °
